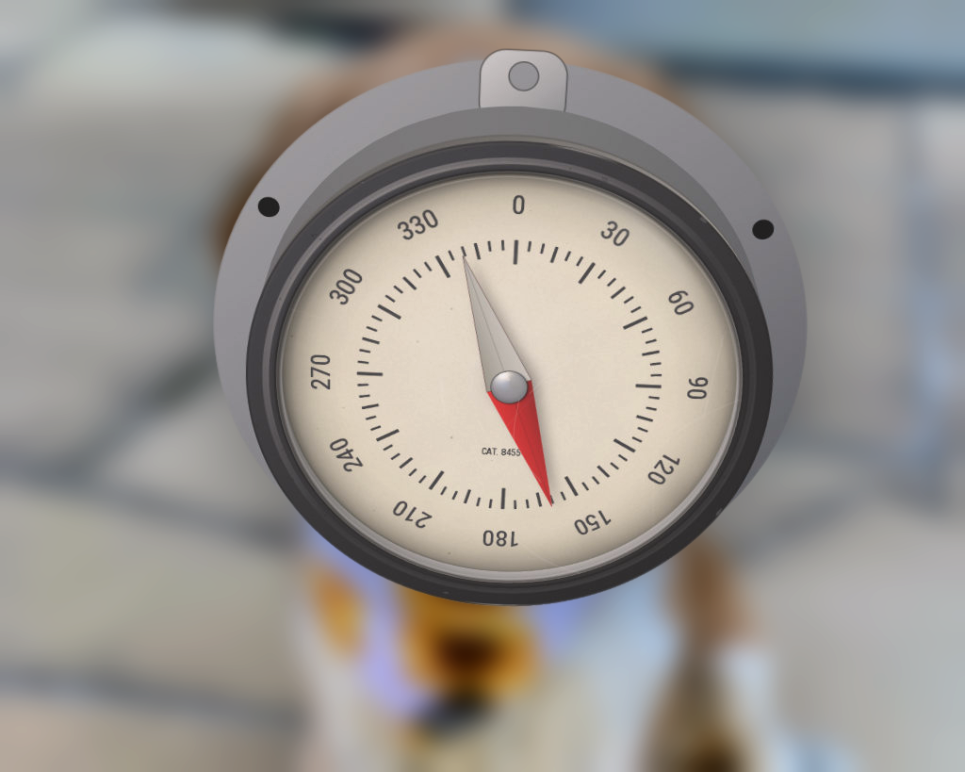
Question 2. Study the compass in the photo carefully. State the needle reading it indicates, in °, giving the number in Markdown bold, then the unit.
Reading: **160** °
